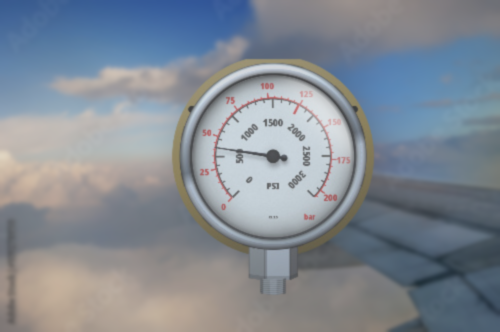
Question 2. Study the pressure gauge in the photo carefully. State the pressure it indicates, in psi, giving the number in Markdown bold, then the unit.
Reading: **600** psi
